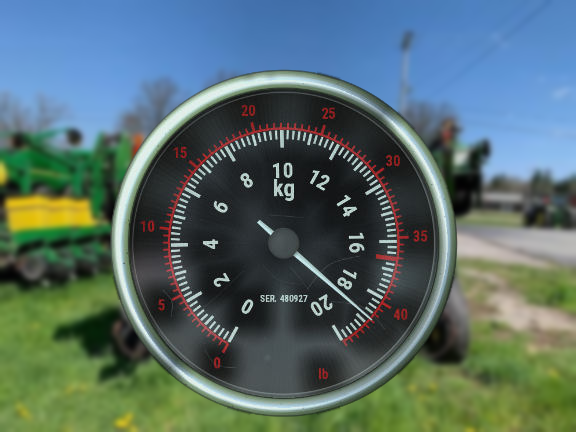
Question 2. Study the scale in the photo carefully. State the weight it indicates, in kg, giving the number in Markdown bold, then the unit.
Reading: **18.8** kg
